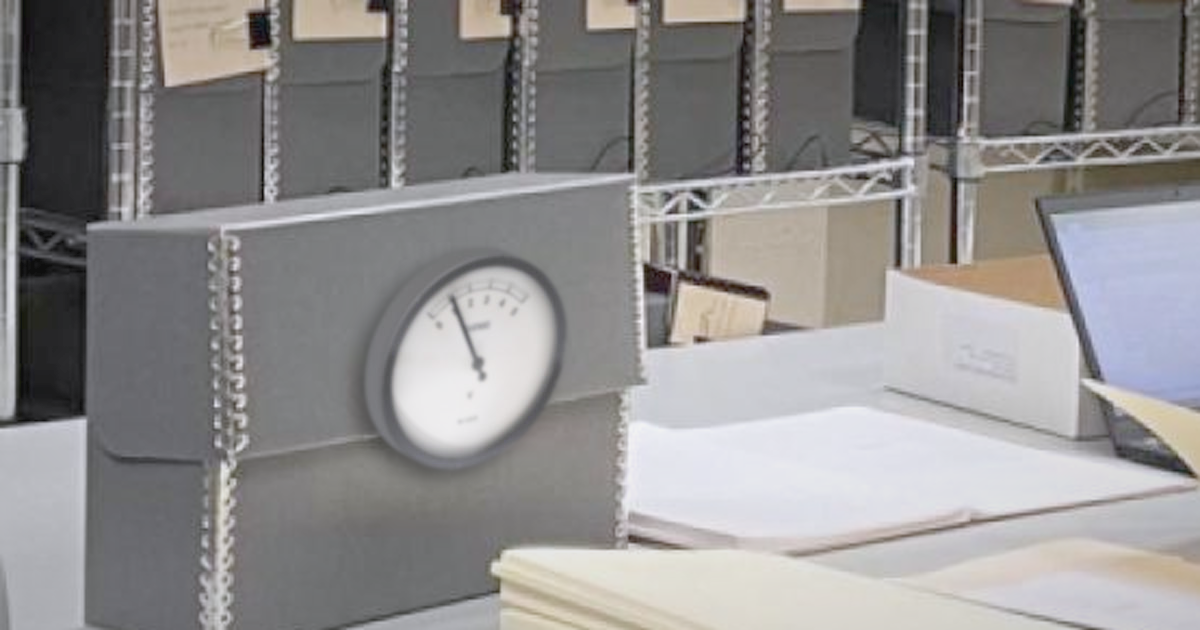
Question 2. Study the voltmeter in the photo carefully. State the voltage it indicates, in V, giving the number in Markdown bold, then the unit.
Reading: **1** V
